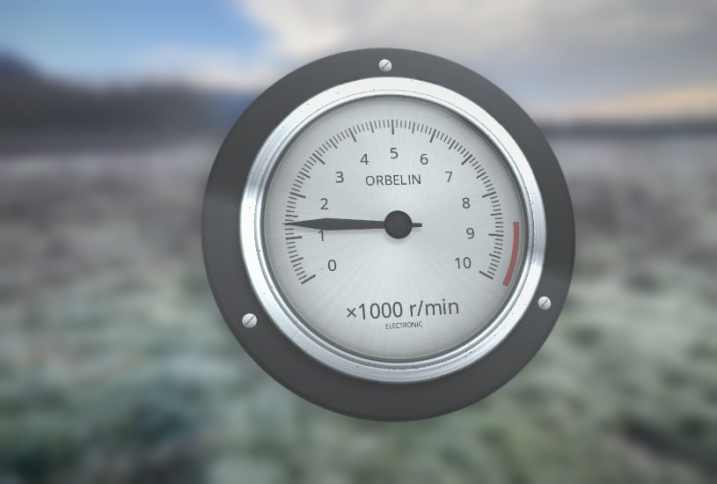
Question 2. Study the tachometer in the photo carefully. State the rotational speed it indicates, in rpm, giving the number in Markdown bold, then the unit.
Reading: **1300** rpm
